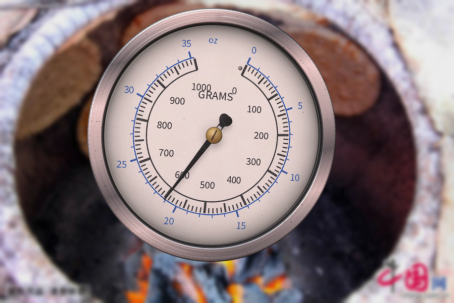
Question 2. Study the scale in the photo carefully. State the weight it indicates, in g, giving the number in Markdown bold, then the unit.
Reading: **600** g
